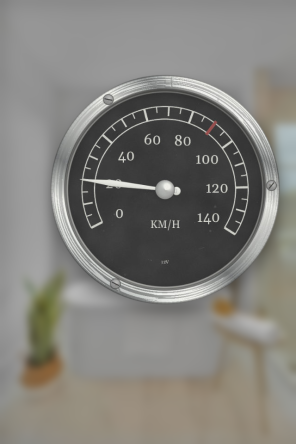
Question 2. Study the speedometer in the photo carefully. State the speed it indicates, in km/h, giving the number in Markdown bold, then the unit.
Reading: **20** km/h
